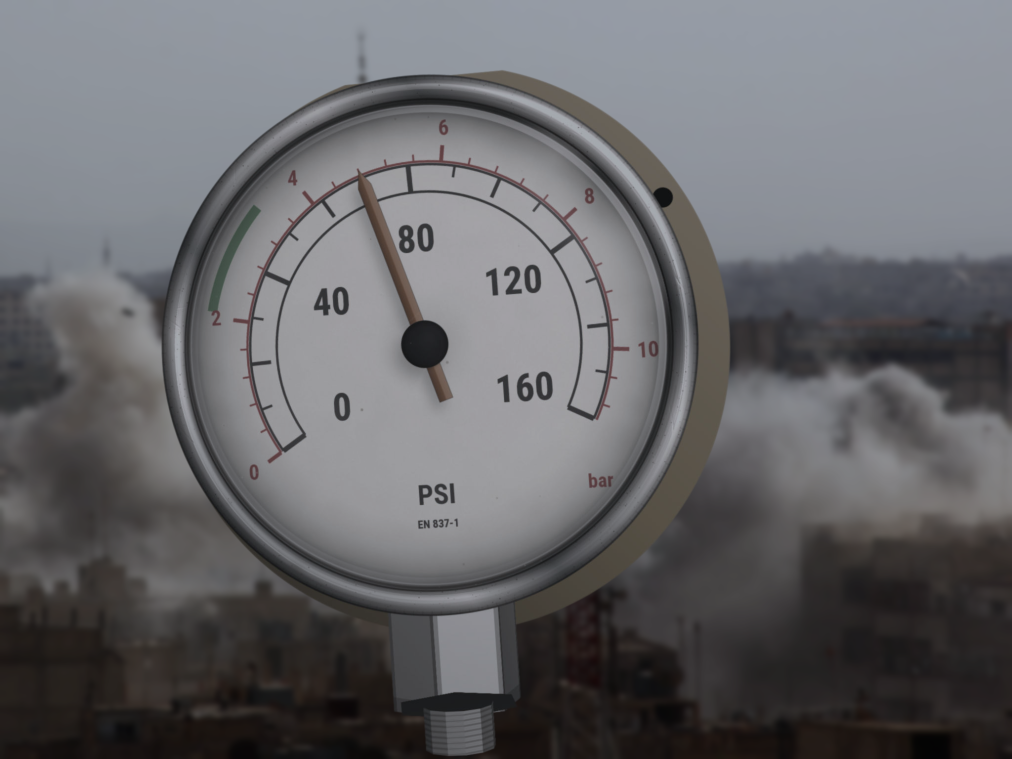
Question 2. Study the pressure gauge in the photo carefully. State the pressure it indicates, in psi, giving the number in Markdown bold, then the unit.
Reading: **70** psi
